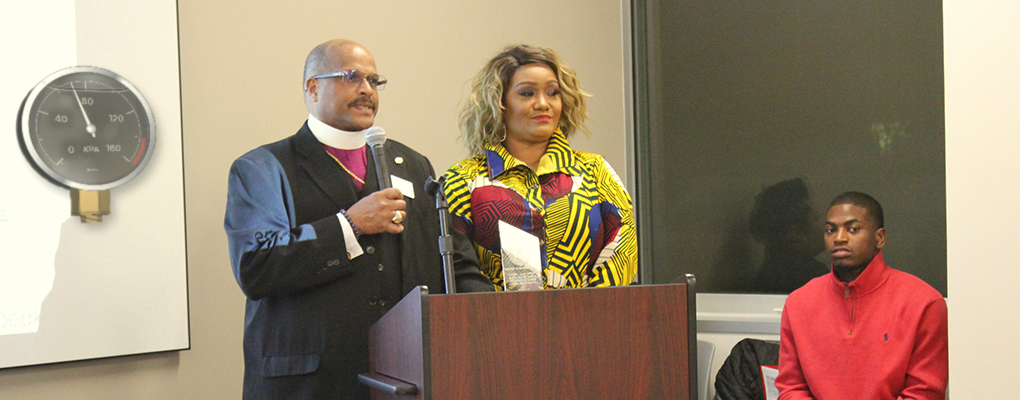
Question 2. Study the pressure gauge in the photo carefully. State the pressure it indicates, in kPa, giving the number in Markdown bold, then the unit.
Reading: **70** kPa
